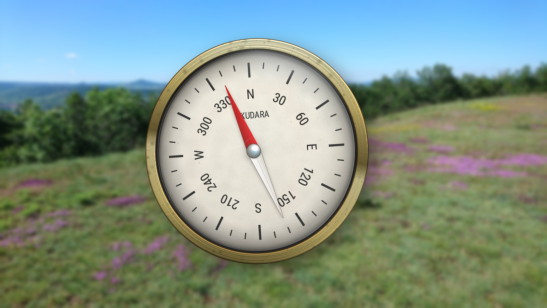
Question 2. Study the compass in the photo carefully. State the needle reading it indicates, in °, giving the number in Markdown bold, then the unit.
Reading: **340** °
